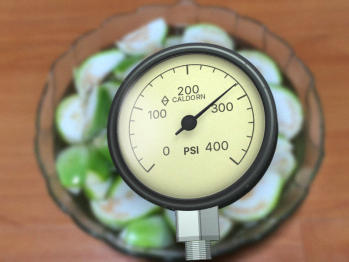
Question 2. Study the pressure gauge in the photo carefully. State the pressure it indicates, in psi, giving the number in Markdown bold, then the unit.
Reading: **280** psi
